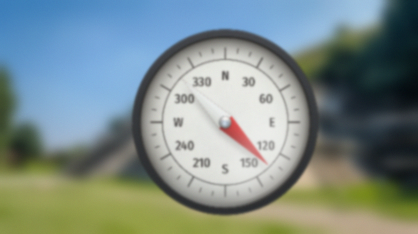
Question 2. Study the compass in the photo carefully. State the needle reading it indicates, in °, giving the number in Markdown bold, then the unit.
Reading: **135** °
